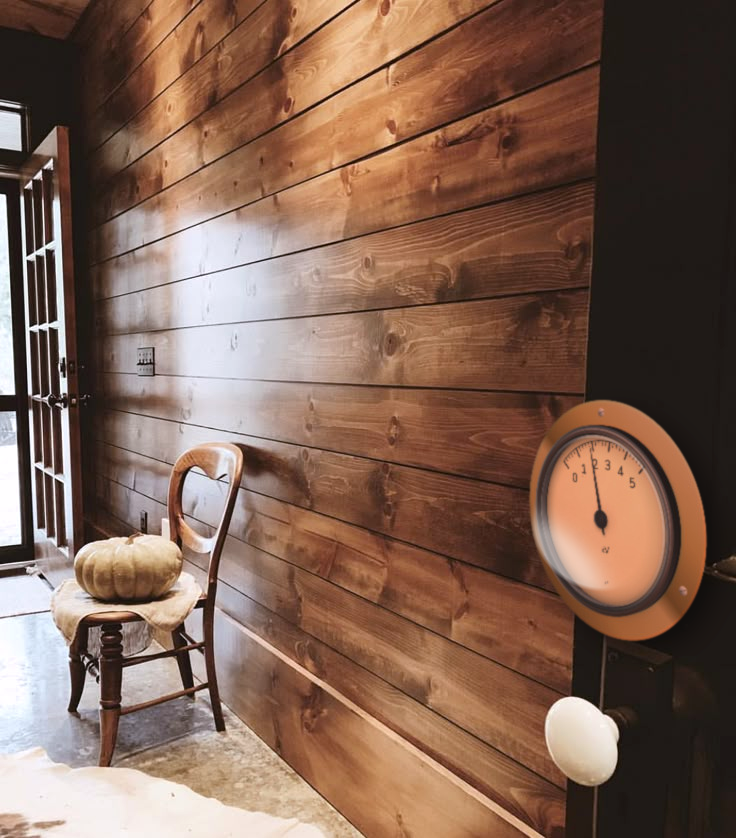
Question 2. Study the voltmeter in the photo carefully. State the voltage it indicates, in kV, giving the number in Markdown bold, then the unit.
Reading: **2** kV
